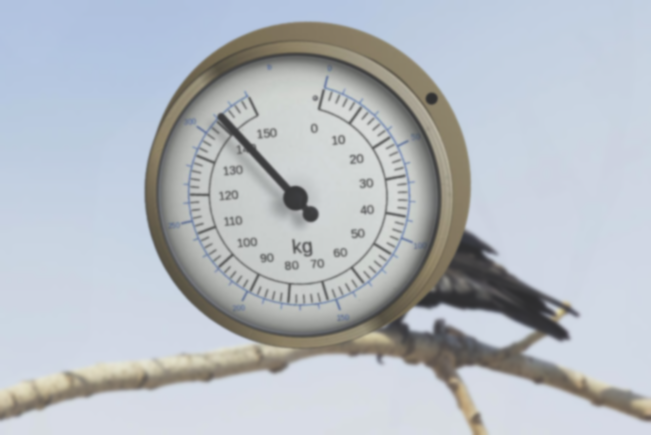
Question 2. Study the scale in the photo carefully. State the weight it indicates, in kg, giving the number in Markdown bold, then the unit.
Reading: **142** kg
